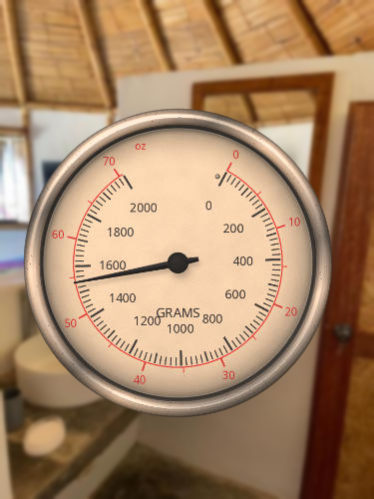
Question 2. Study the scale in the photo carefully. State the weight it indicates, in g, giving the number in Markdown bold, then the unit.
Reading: **1540** g
